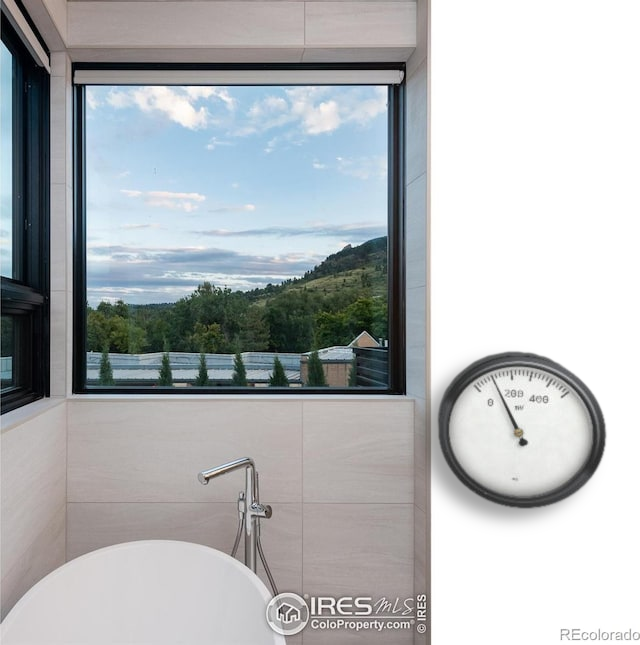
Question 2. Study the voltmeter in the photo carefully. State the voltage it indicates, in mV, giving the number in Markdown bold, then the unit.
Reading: **100** mV
